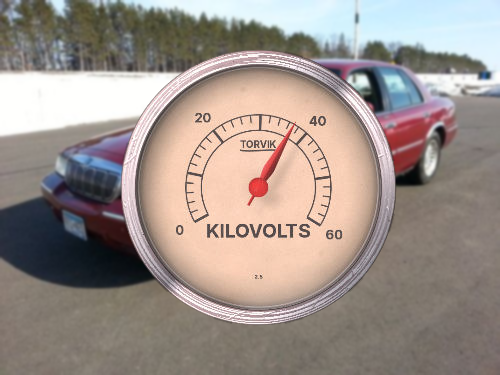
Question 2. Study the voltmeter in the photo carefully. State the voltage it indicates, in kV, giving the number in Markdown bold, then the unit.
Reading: **37** kV
